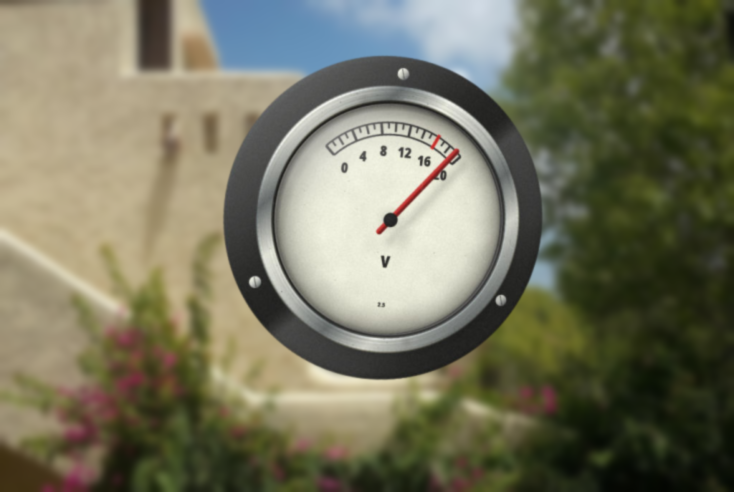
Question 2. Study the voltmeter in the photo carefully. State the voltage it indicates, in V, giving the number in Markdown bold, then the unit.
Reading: **19** V
